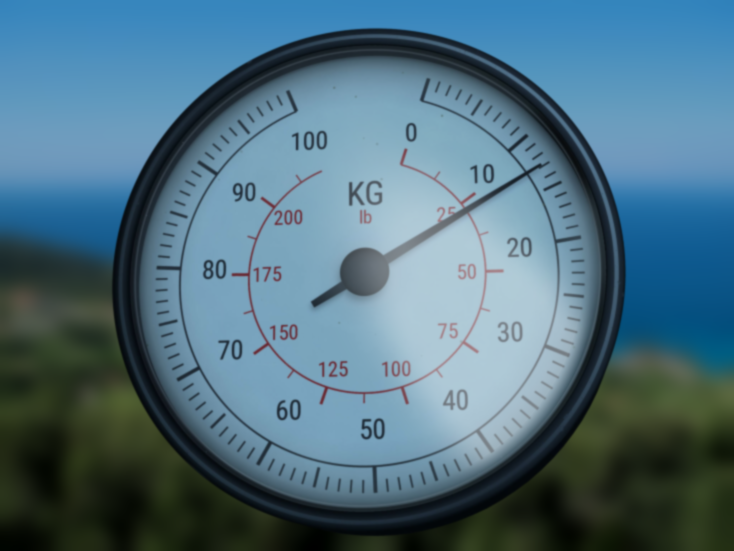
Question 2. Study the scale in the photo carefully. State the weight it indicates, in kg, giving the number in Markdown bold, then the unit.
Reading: **13** kg
